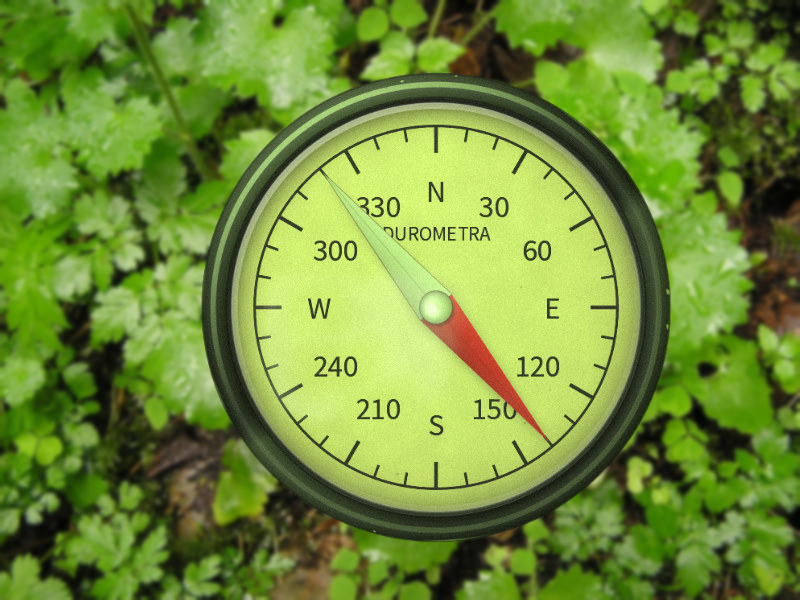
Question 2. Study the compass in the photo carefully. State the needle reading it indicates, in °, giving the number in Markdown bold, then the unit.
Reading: **140** °
